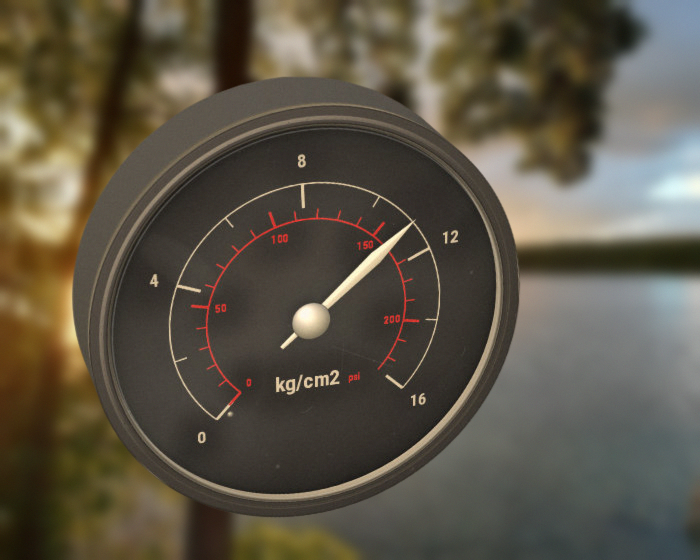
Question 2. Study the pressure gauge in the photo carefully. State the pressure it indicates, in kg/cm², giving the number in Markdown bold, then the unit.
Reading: **11** kg/cm²
